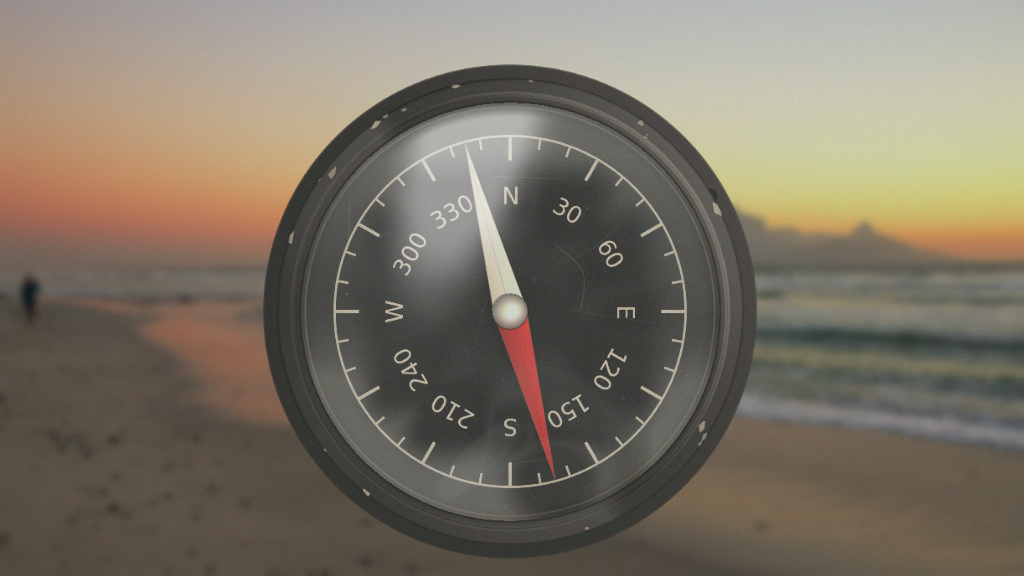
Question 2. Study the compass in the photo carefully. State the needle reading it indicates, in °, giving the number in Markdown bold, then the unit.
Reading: **165** °
